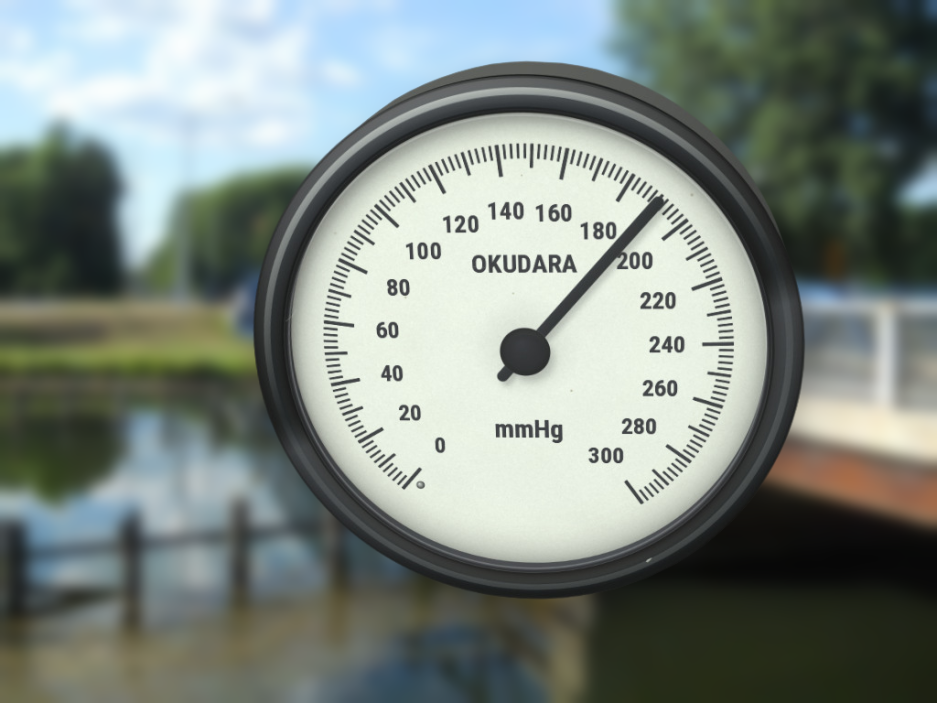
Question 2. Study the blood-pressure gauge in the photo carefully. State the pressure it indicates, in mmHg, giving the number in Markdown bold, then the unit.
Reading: **190** mmHg
